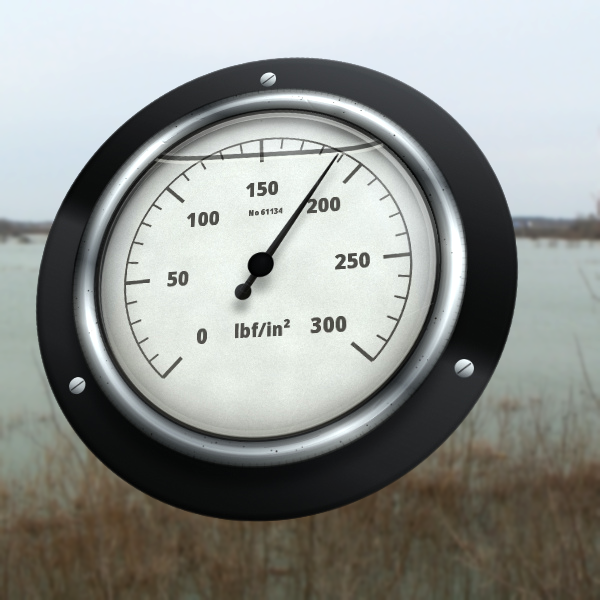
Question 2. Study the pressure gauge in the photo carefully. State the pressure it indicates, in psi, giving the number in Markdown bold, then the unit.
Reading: **190** psi
